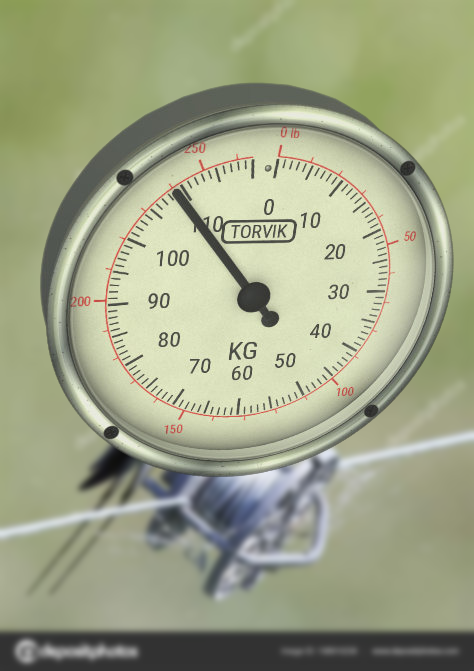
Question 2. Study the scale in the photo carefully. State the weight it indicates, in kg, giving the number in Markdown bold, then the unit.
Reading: **109** kg
